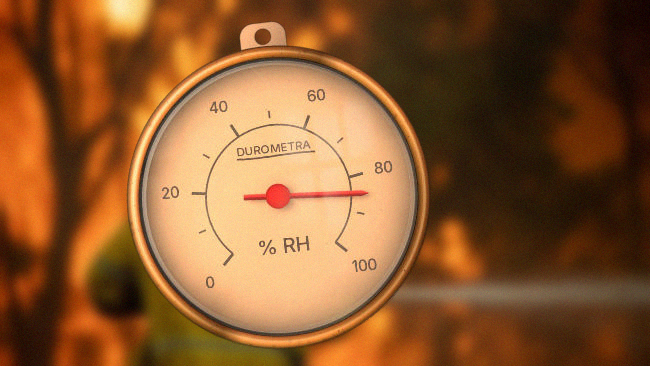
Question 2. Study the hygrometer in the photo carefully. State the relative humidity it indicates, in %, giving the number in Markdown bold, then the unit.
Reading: **85** %
